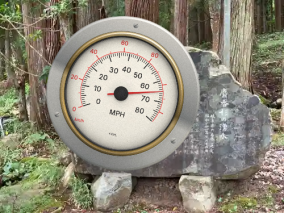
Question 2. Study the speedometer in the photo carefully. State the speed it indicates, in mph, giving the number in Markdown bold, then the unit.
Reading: **65** mph
